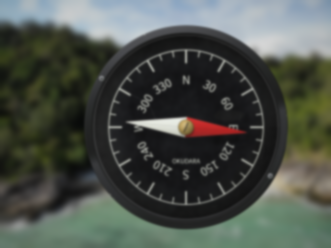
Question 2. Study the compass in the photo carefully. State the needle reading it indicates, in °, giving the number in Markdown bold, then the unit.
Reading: **95** °
